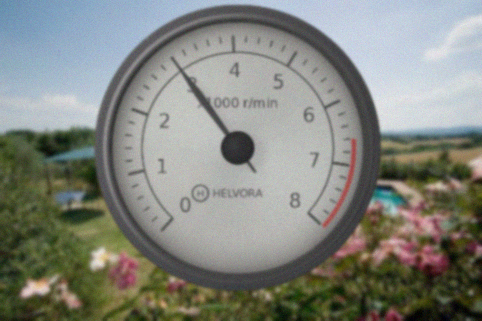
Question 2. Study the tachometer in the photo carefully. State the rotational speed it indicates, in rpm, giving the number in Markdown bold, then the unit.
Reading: **3000** rpm
